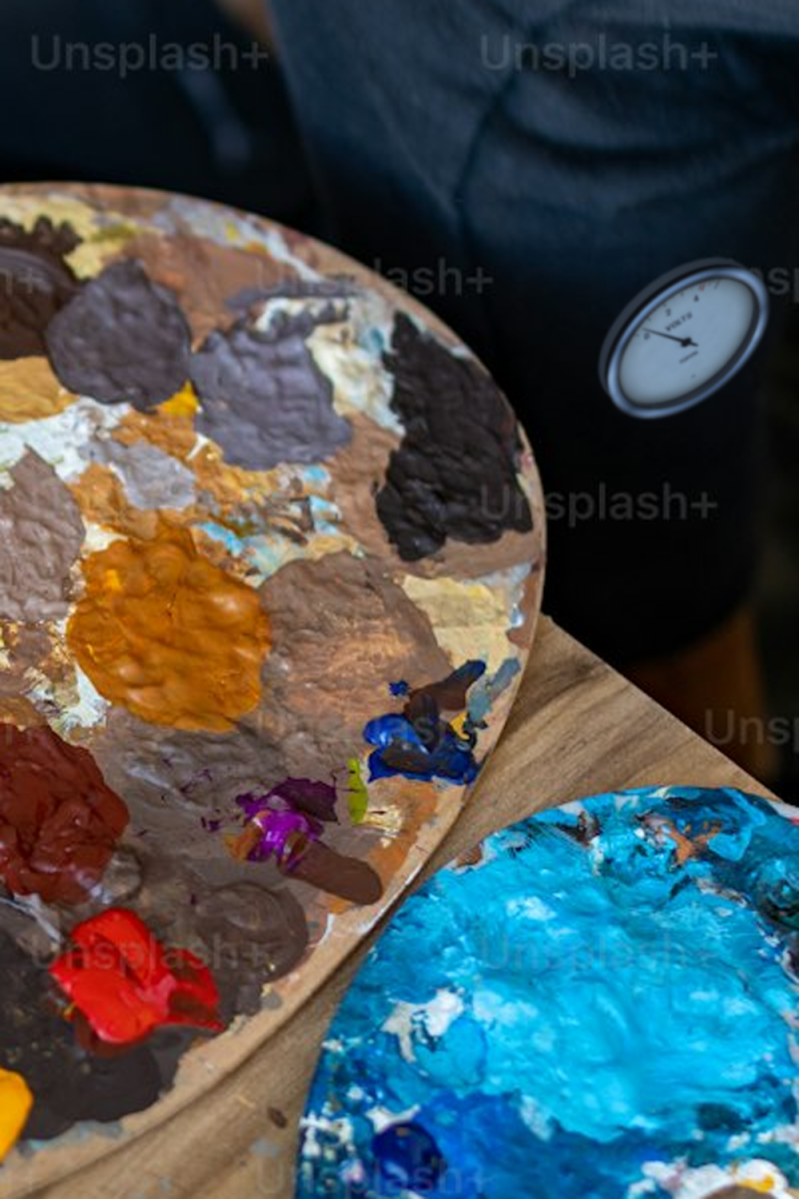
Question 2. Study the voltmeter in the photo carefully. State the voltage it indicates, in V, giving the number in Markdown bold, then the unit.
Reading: **0.5** V
